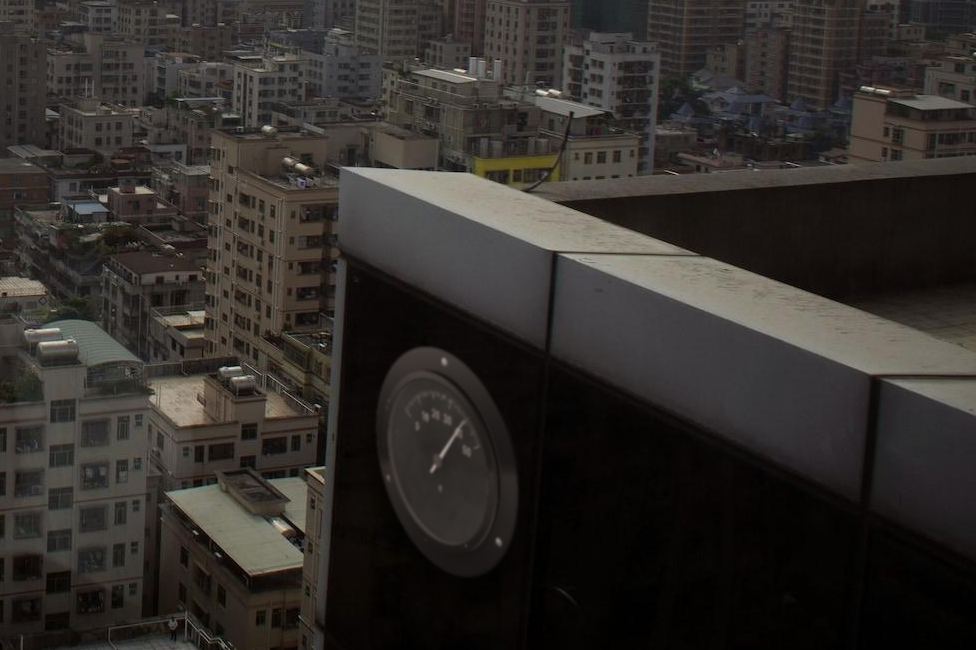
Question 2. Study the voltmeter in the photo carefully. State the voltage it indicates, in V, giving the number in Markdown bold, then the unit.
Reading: **40** V
